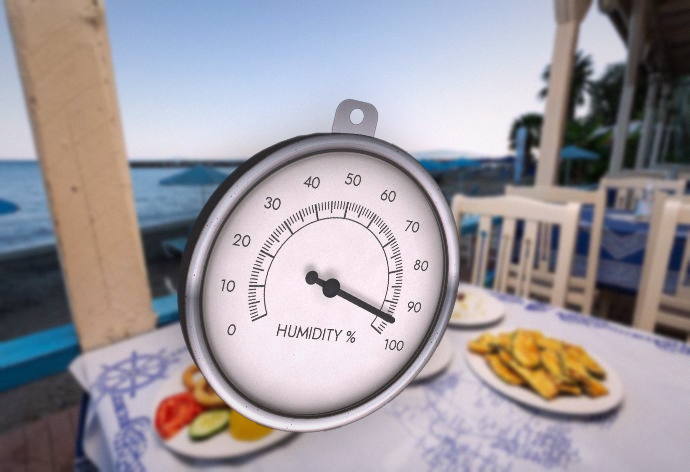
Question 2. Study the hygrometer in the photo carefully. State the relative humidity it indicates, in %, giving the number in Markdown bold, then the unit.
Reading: **95** %
